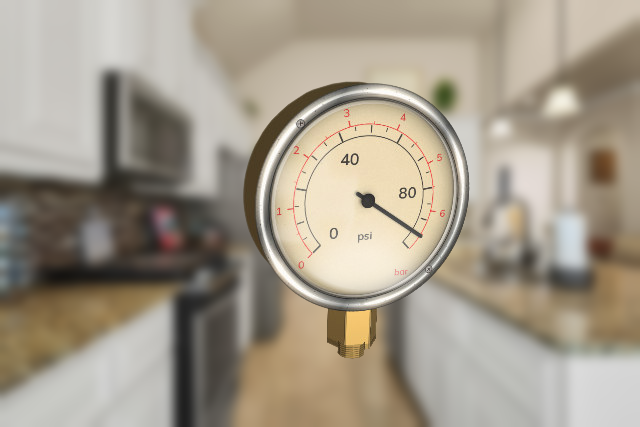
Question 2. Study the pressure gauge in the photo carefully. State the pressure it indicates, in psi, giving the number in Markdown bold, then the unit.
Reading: **95** psi
